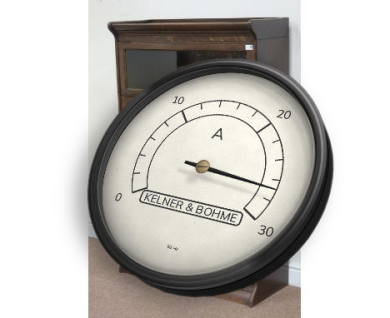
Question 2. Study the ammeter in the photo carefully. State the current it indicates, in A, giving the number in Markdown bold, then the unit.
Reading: **27** A
